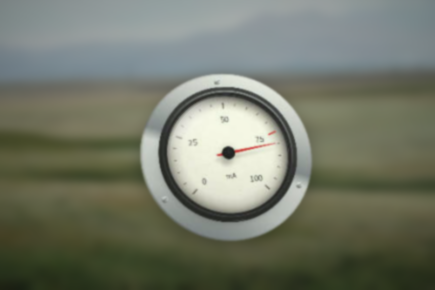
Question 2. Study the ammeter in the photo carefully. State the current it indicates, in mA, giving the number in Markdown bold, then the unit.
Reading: **80** mA
